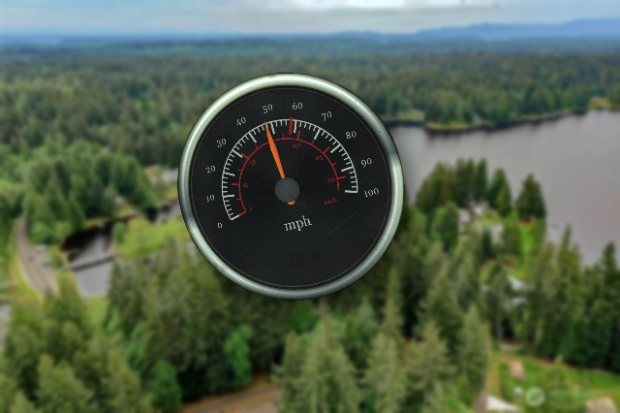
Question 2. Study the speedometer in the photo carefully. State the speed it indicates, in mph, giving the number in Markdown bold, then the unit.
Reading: **48** mph
